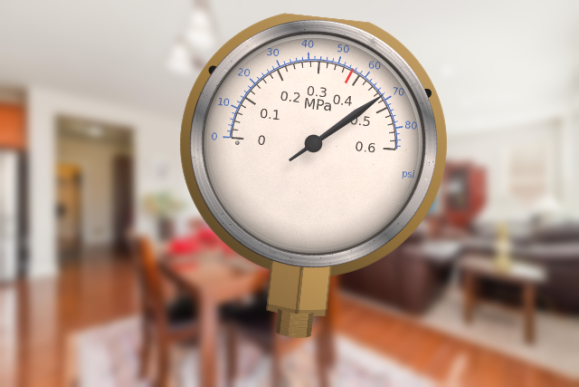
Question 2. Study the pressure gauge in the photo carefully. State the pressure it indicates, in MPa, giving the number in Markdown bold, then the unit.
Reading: **0.47** MPa
